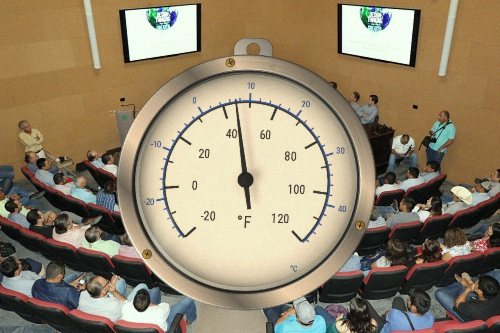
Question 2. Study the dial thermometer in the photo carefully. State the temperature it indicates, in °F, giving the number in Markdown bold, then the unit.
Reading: **45** °F
